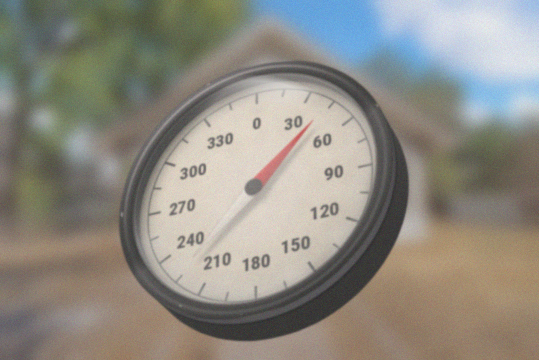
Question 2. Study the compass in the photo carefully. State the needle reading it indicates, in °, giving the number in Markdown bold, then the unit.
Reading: **45** °
